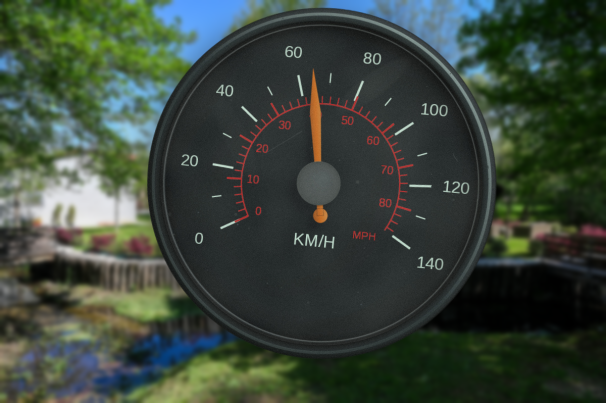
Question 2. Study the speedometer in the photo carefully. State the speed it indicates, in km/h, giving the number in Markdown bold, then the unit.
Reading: **65** km/h
